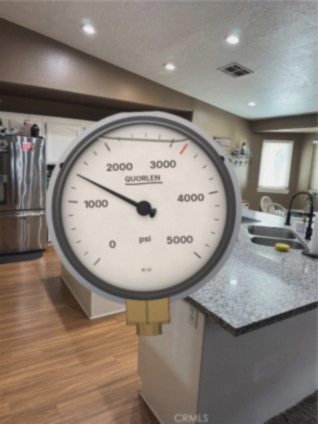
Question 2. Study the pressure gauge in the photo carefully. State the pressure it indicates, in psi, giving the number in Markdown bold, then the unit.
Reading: **1400** psi
